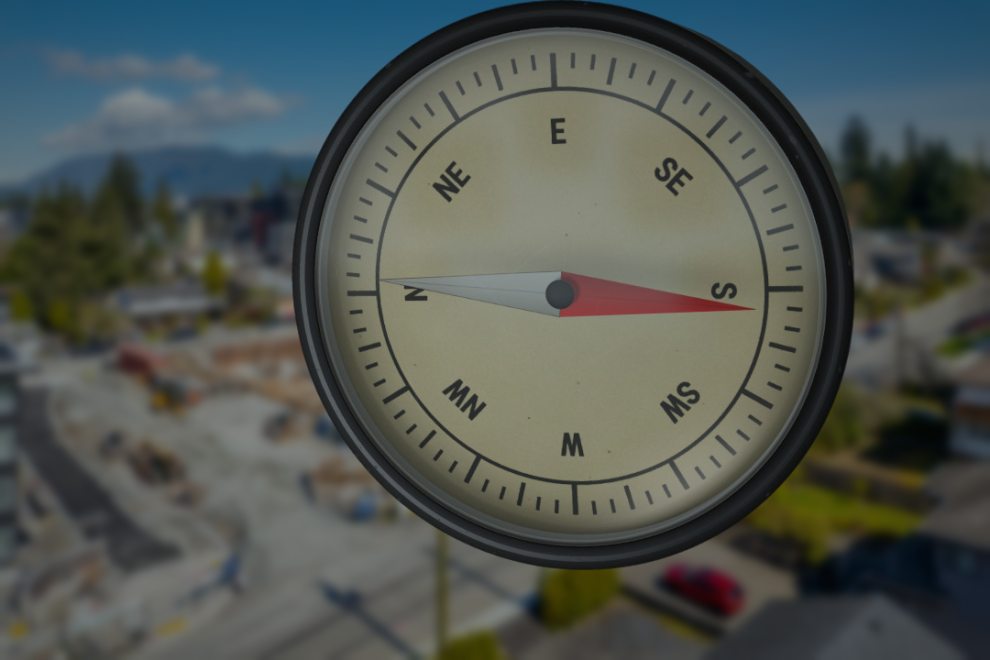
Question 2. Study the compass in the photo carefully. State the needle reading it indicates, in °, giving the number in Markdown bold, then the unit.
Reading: **185** °
